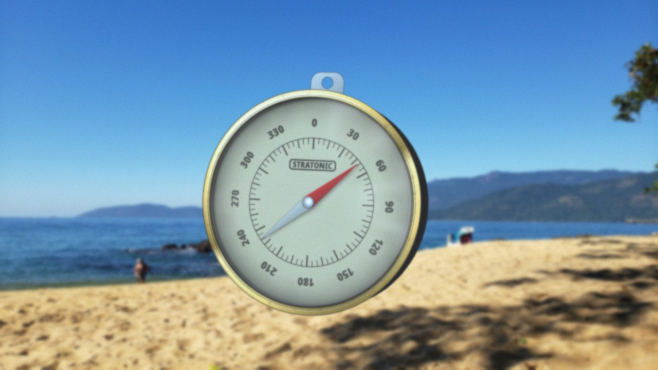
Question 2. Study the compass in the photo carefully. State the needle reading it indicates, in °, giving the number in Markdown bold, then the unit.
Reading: **50** °
